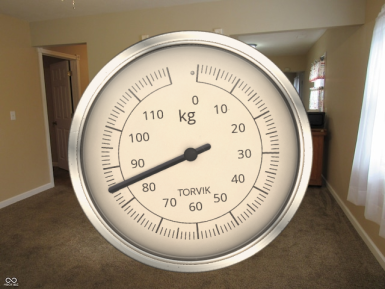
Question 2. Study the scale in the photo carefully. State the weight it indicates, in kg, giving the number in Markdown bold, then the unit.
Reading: **85** kg
